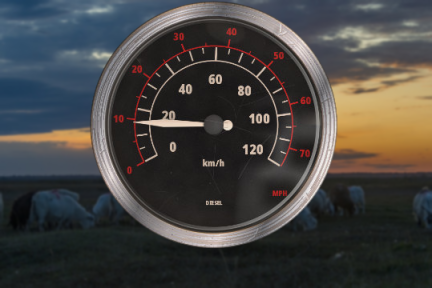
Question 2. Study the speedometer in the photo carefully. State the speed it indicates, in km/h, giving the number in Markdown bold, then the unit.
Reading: **15** km/h
